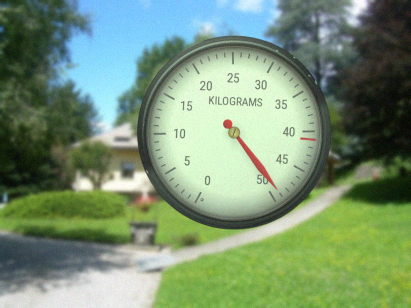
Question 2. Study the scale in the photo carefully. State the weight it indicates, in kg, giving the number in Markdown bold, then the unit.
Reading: **49** kg
